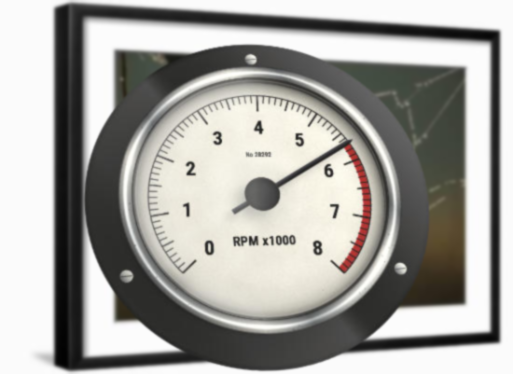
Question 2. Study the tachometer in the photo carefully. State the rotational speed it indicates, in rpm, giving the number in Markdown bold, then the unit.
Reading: **5700** rpm
